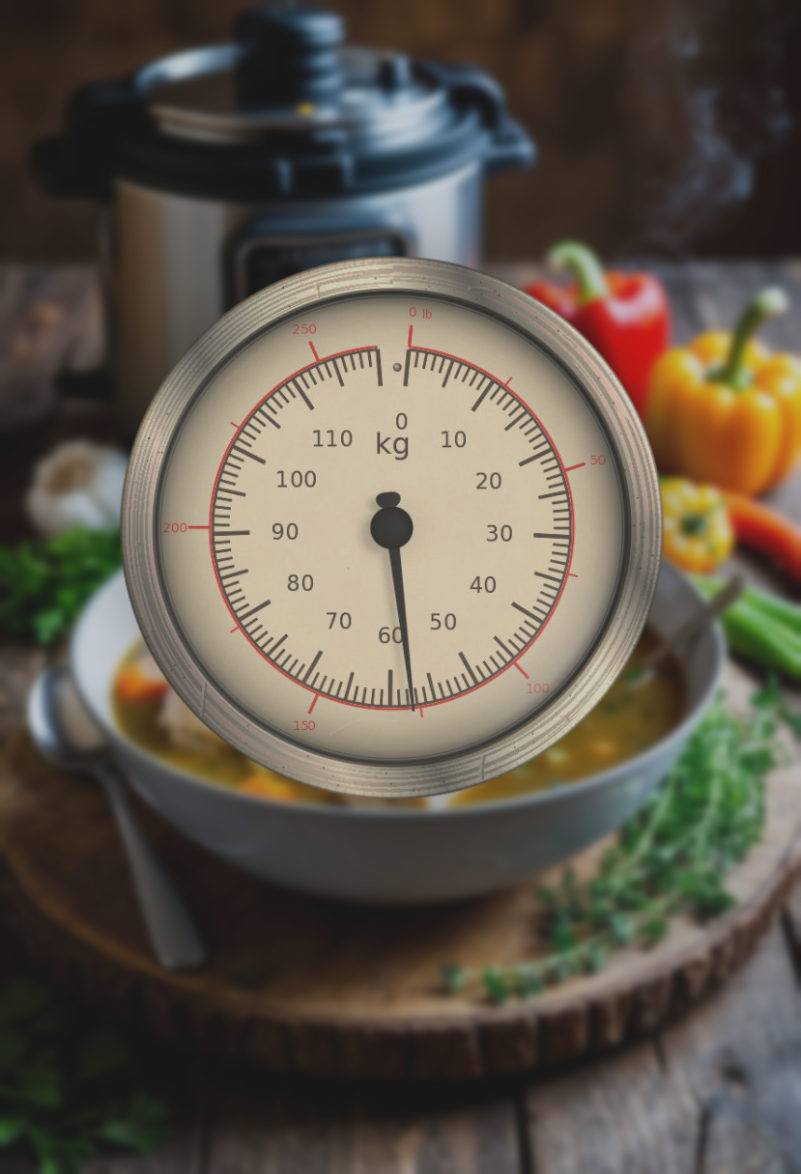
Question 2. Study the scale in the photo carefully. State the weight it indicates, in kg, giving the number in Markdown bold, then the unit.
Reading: **57.5** kg
